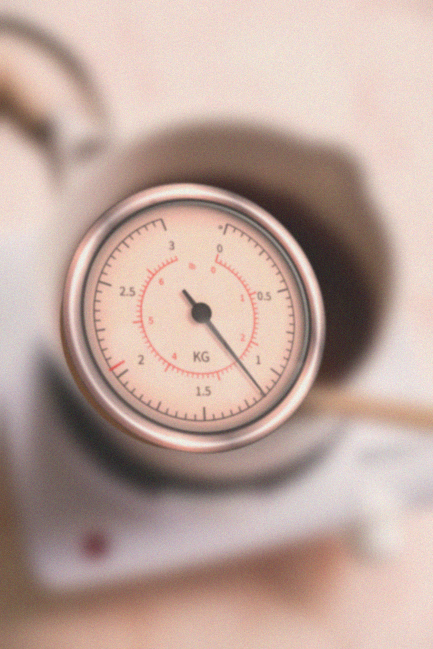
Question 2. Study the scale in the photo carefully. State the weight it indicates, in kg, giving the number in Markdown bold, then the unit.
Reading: **1.15** kg
